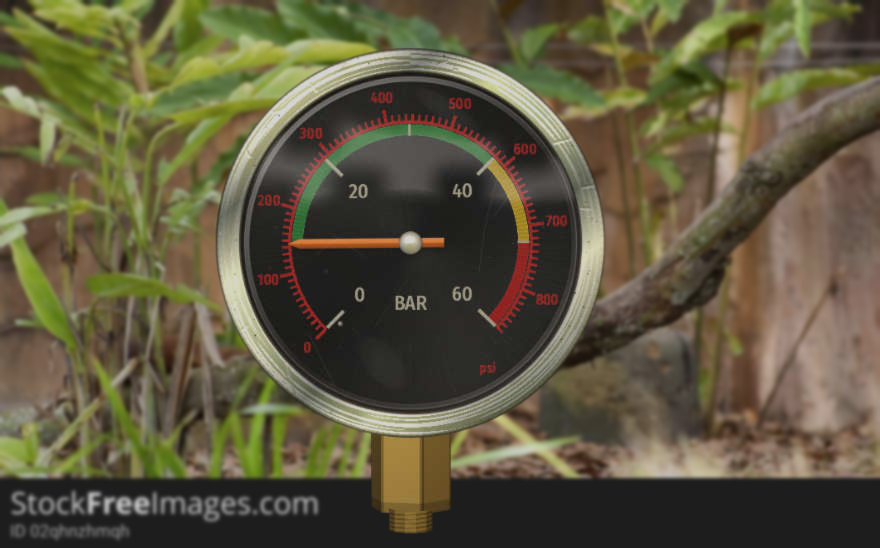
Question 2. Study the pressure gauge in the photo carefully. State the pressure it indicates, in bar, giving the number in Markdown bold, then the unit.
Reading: **10** bar
